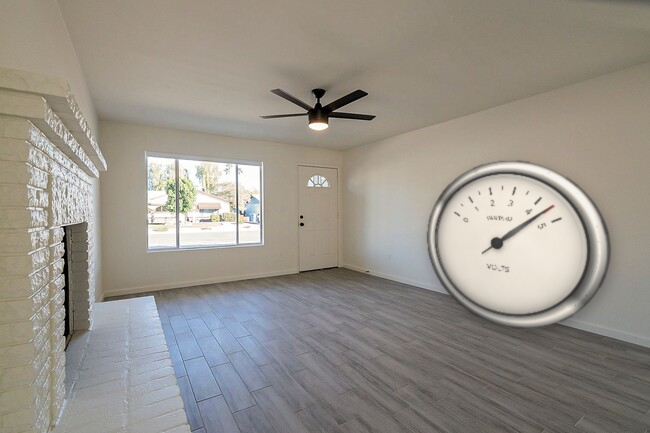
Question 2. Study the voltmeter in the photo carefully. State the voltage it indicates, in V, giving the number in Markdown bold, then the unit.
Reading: **4.5** V
